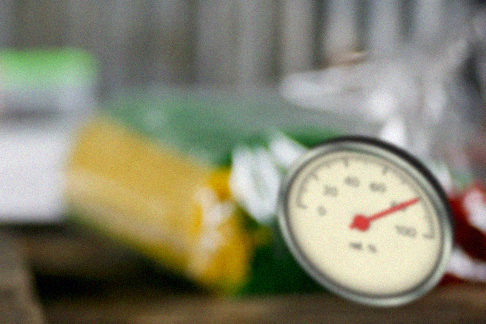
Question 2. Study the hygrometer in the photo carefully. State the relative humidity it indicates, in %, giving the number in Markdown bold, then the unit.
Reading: **80** %
